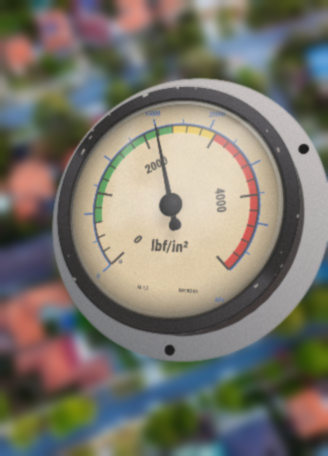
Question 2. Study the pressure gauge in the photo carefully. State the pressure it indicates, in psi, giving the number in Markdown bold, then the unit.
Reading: **2200** psi
